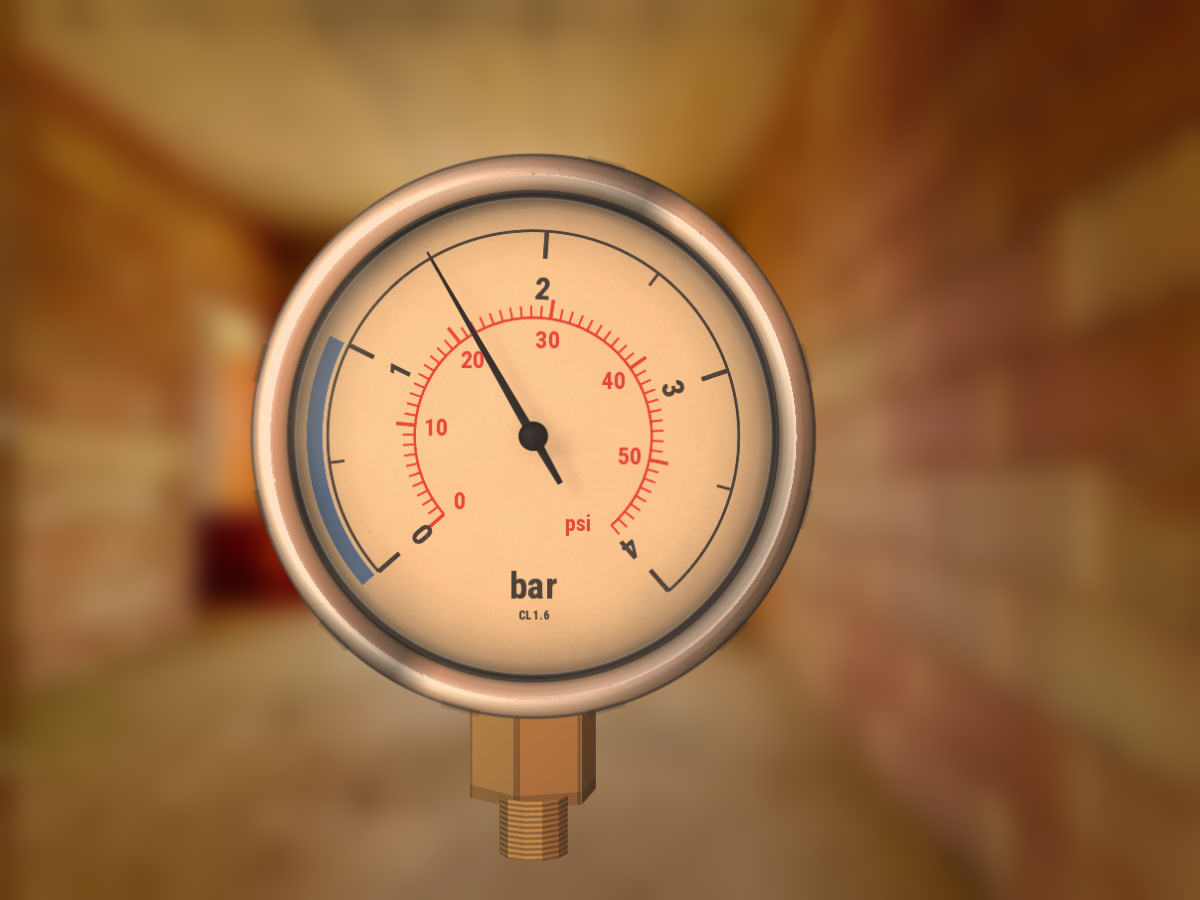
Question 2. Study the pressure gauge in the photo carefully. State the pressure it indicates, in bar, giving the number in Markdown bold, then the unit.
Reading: **1.5** bar
